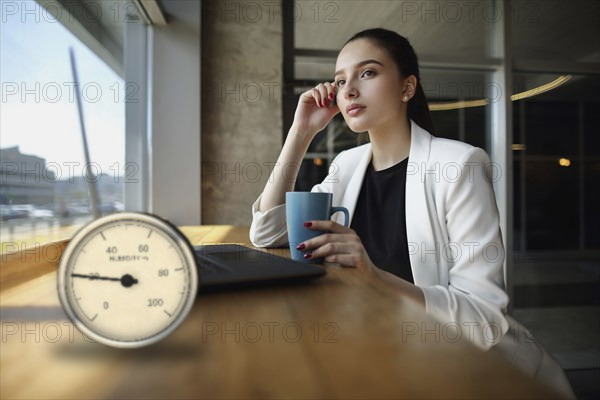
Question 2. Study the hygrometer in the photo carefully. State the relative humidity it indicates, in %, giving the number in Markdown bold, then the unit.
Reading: **20** %
